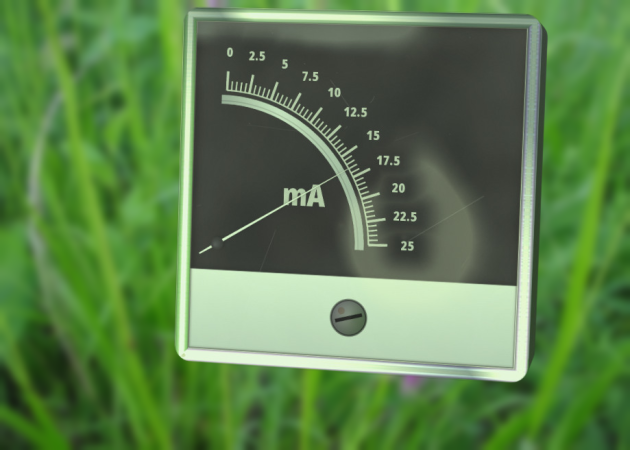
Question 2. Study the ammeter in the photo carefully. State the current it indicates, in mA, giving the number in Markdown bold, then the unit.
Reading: **16.5** mA
